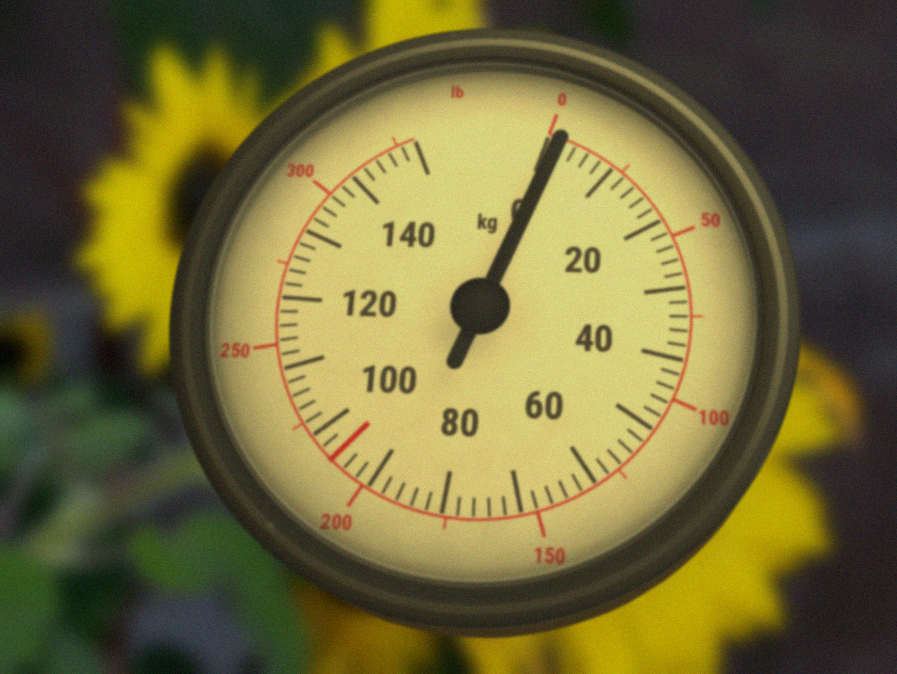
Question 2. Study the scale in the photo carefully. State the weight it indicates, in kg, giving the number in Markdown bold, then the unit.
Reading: **2** kg
